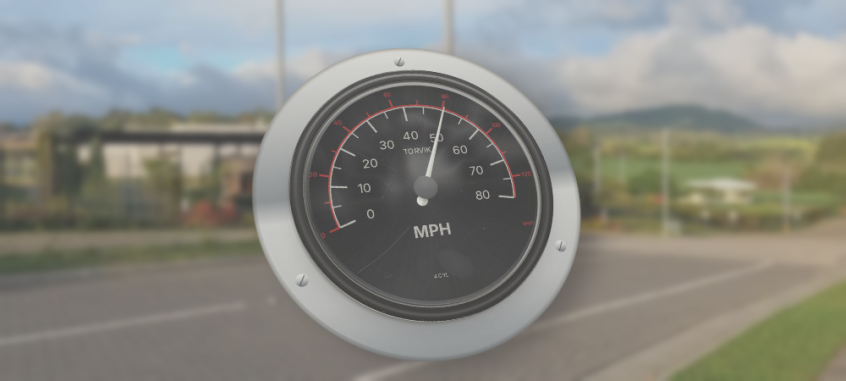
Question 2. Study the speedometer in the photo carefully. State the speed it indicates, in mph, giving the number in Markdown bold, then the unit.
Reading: **50** mph
